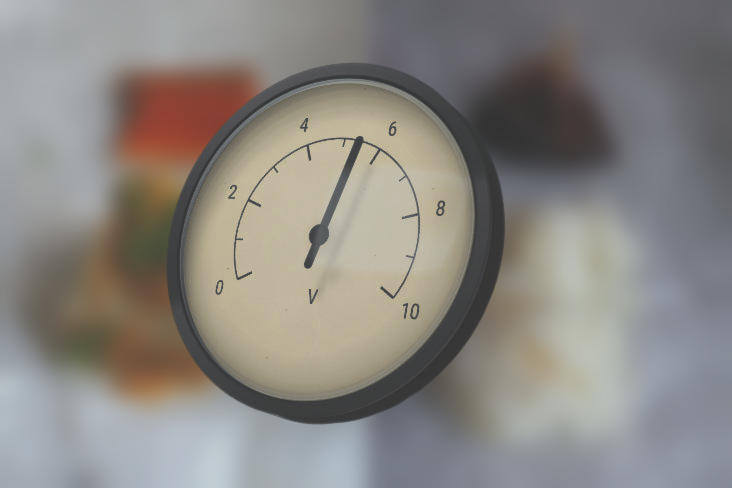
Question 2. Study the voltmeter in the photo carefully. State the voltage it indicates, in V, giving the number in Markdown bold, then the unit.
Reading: **5.5** V
